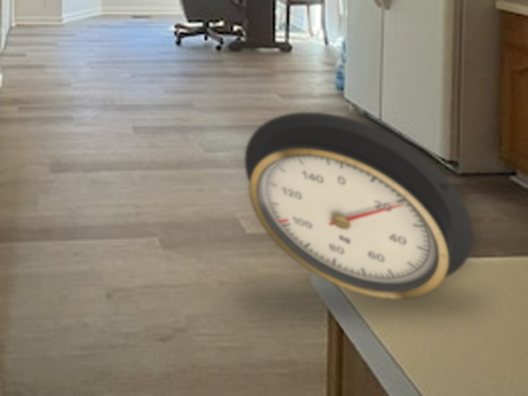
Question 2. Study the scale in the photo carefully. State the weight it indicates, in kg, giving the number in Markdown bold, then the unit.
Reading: **20** kg
